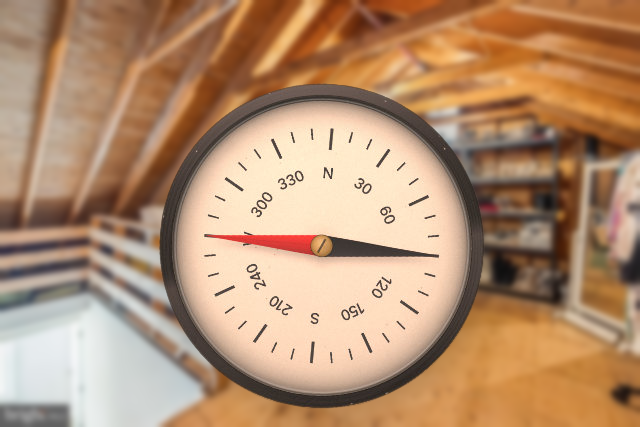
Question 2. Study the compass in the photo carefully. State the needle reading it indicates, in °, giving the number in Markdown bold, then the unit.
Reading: **270** °
